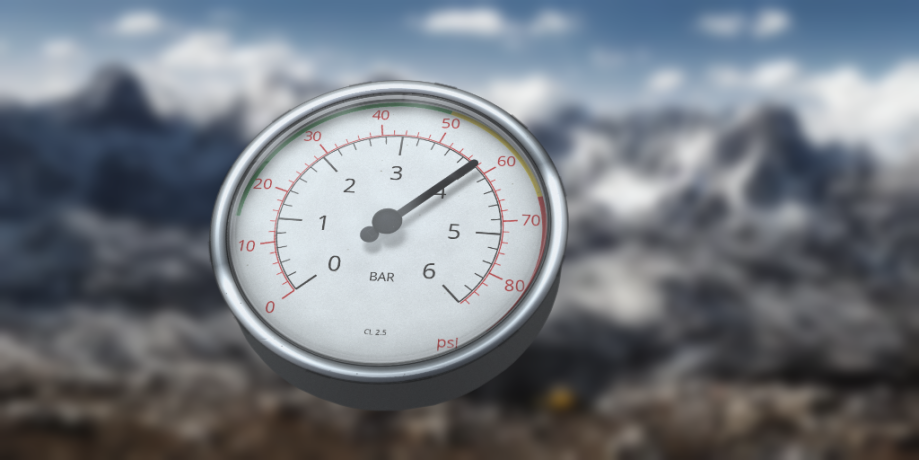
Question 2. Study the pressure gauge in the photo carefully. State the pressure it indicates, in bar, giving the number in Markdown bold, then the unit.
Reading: **4** bar
